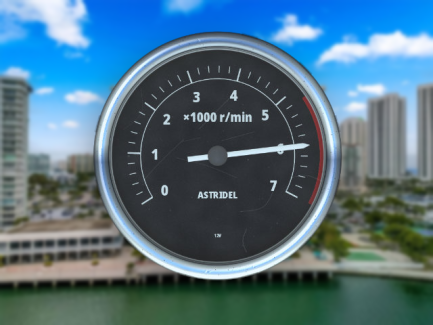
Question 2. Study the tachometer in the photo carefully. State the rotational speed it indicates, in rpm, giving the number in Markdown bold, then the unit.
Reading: **6000** rpm
